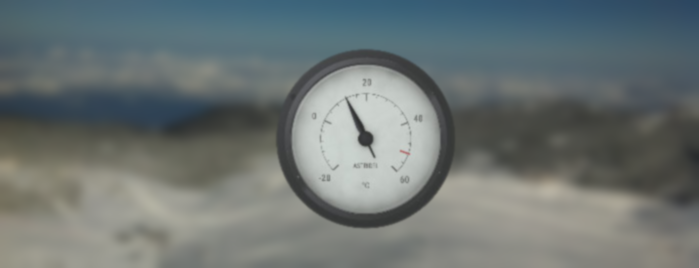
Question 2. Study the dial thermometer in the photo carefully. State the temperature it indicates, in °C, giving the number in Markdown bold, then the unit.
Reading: **12** °C
